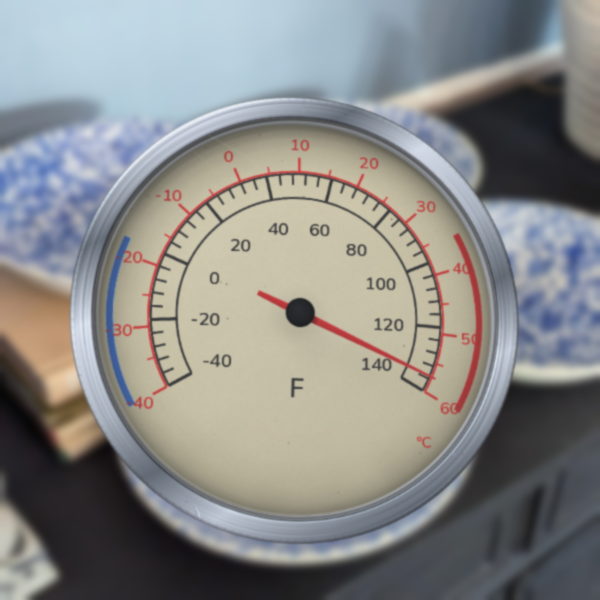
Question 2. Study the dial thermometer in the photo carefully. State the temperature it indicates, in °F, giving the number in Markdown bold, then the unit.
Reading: **136** °F
